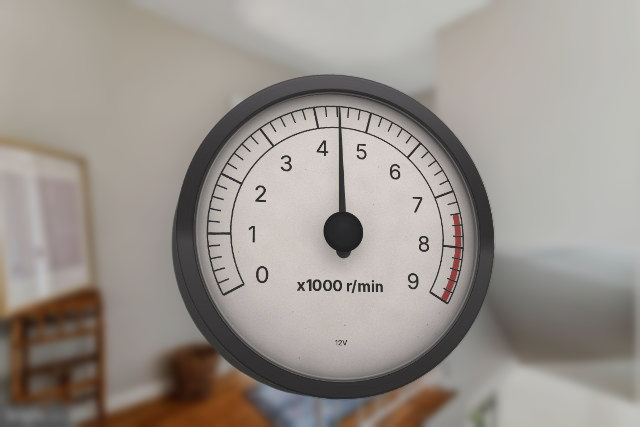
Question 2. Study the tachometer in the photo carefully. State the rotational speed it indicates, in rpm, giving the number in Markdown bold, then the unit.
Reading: **4400** rpm
